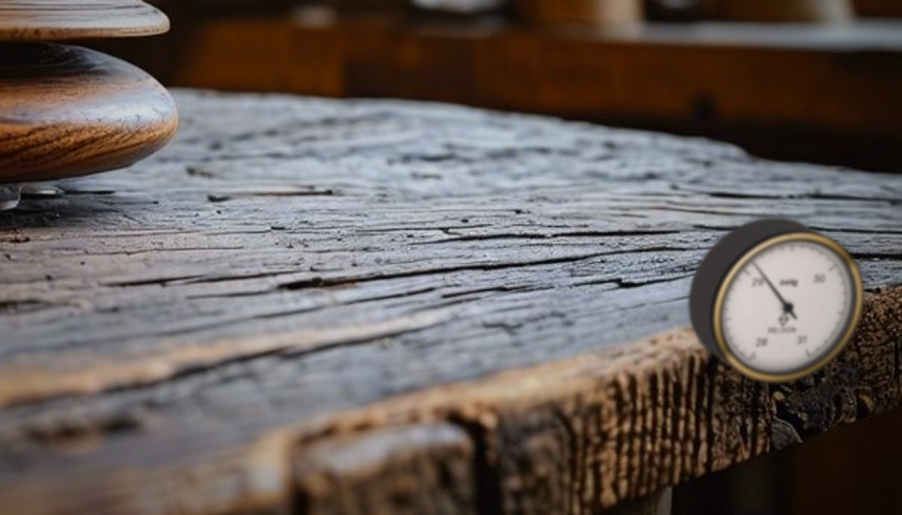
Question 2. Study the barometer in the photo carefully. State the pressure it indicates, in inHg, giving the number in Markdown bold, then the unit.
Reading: **29.1** inHg
